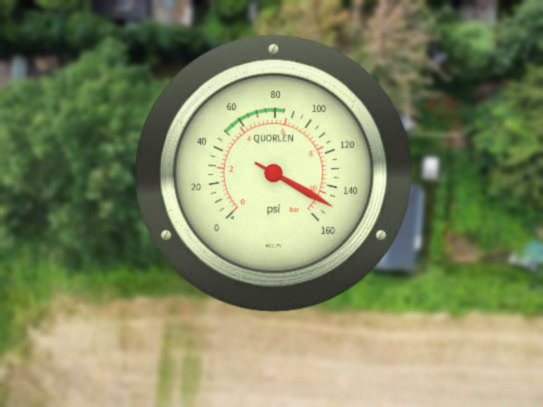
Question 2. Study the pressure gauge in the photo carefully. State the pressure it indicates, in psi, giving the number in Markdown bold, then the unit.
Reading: **150** psi
